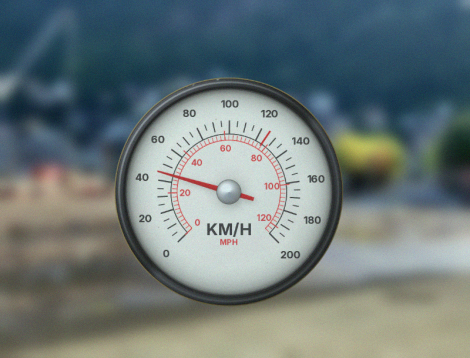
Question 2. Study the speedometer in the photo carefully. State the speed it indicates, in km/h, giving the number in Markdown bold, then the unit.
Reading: **45** km/h
